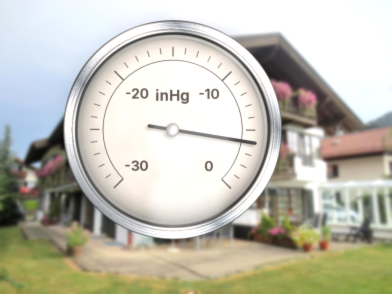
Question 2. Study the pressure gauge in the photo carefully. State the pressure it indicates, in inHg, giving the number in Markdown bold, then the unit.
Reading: **-4** inHg
